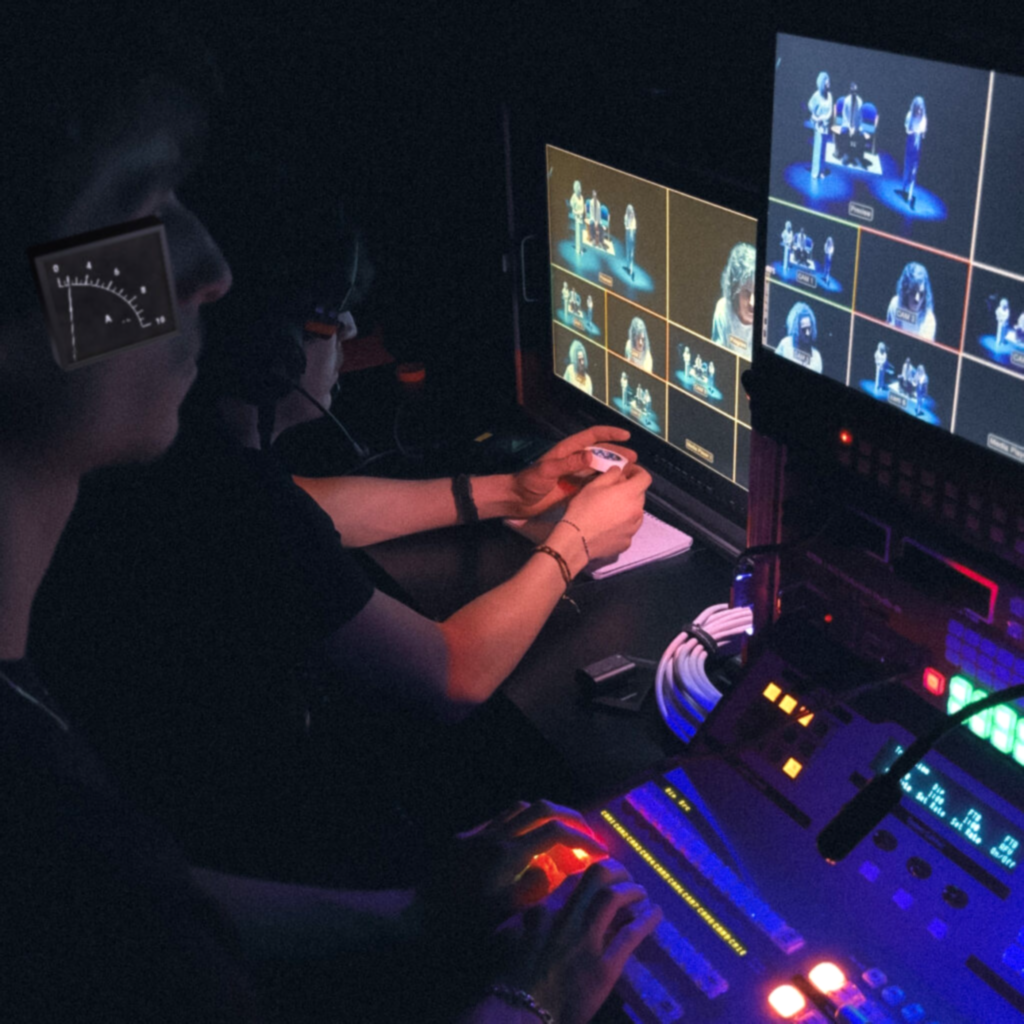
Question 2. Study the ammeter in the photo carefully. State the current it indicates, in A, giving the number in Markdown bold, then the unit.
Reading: **2** A
